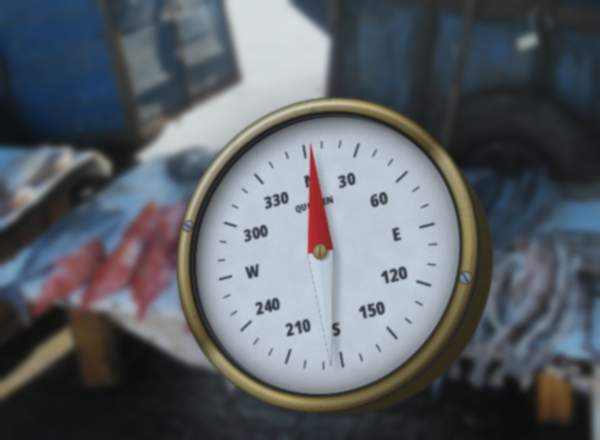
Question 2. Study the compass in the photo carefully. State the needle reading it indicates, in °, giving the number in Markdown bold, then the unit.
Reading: **5** °
